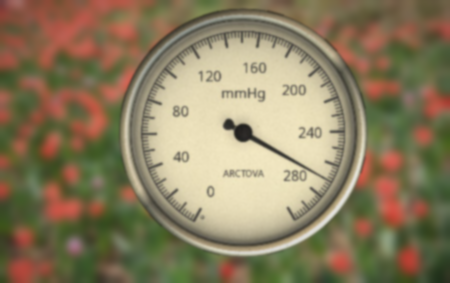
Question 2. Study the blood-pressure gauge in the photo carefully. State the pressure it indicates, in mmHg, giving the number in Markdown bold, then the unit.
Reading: **270** mmHg
